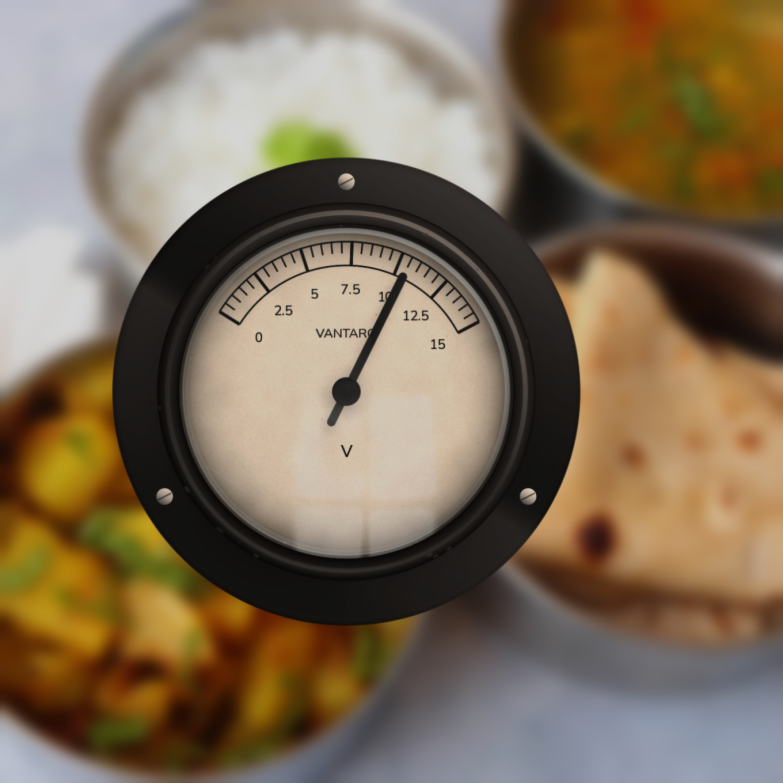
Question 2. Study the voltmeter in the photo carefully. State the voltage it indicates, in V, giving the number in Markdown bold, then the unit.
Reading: **10.5** V
